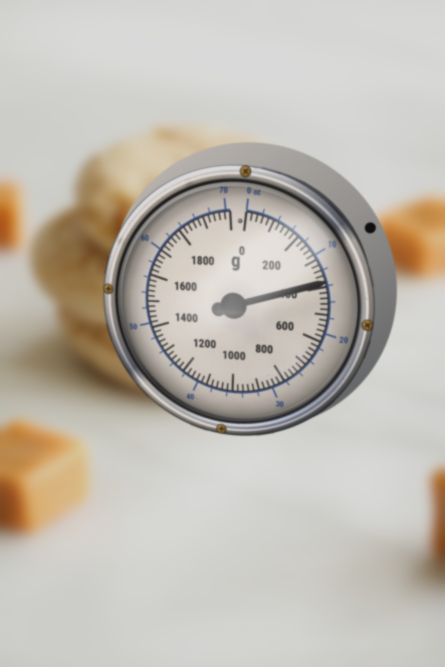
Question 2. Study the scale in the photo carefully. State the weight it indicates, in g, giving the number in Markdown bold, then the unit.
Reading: **380** g
